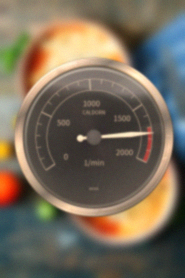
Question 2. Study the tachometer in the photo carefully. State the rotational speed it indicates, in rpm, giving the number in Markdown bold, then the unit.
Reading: **1750** rpm
